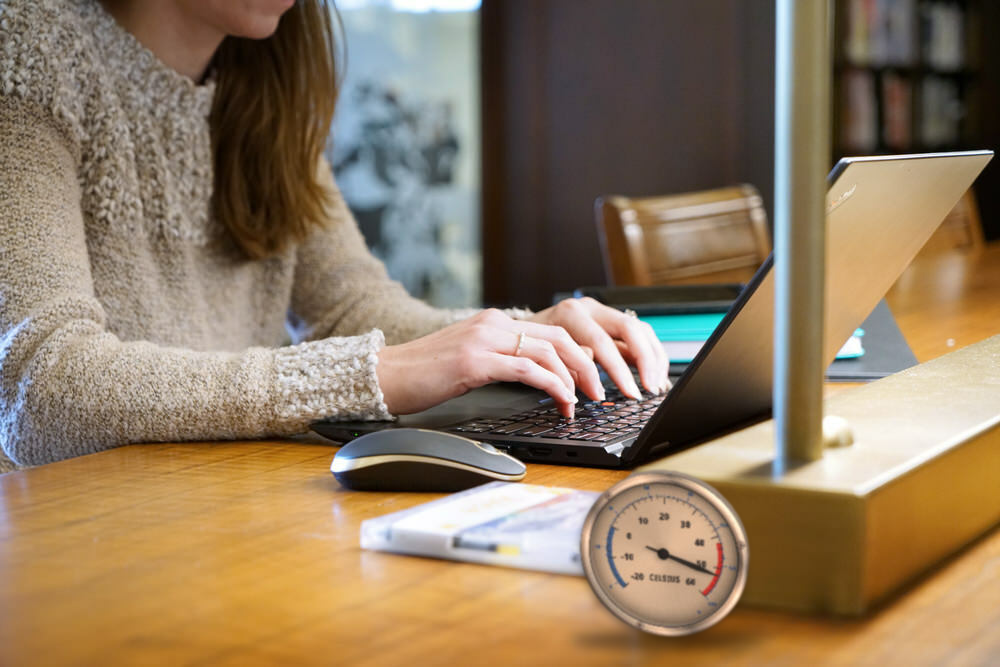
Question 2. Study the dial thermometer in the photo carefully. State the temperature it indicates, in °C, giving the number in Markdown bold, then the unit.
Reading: **52** °C
